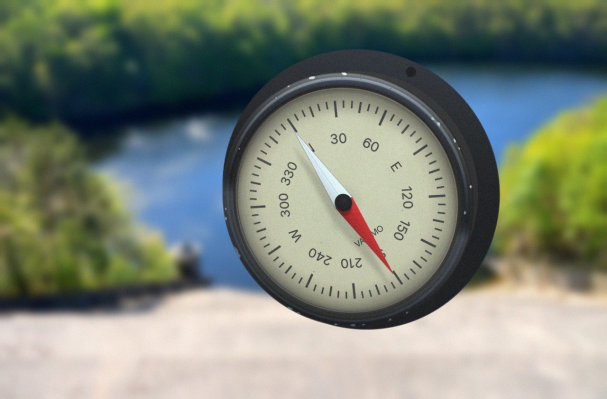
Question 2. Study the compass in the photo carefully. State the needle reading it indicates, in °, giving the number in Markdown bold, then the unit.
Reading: **180** °
